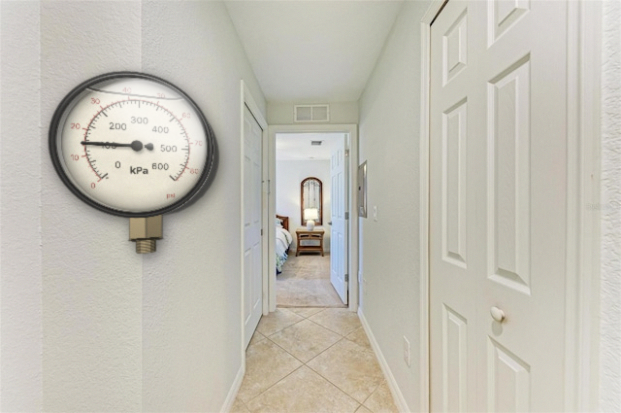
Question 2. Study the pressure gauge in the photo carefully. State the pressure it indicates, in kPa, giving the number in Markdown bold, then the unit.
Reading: **100** kPa
